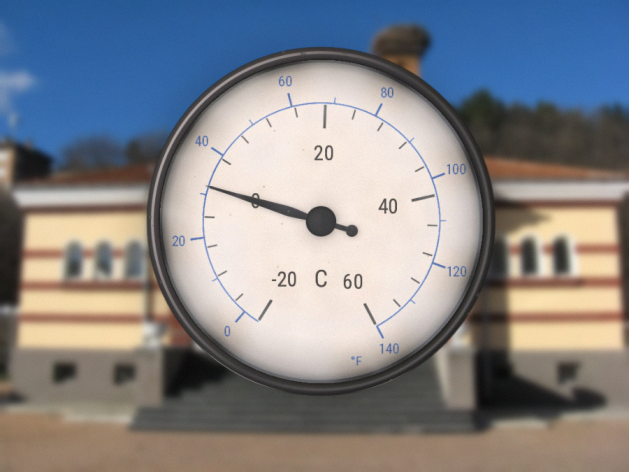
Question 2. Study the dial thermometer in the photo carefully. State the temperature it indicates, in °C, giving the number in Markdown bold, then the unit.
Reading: **0** °C
